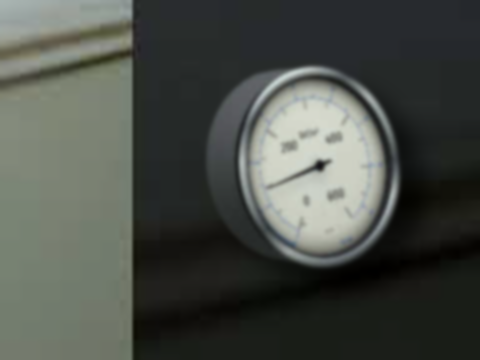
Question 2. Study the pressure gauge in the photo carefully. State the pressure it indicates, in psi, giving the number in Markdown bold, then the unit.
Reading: **100** psi
